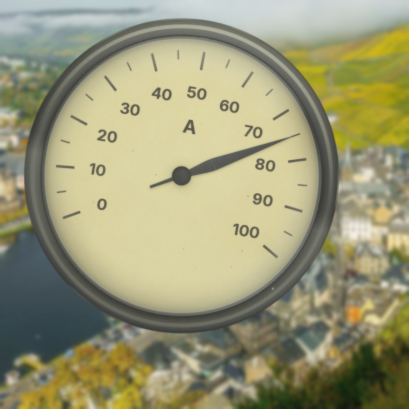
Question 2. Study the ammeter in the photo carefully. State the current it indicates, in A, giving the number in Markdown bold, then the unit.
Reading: **75** A
